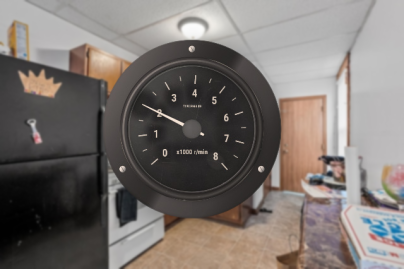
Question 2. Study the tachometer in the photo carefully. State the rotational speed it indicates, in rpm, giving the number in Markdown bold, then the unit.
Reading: **2000** rpm
